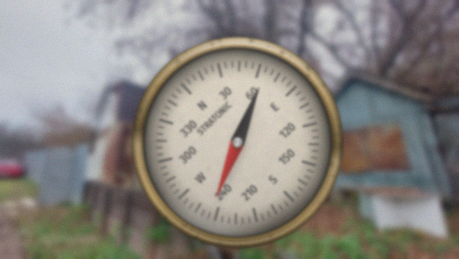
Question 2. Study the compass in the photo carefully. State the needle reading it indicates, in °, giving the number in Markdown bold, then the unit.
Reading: **245** °
